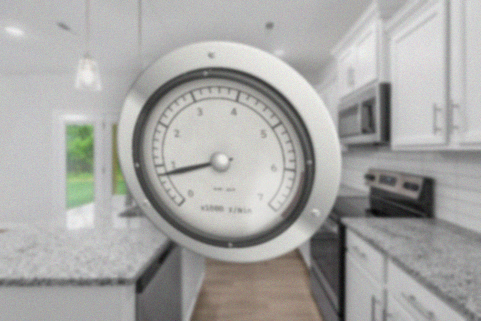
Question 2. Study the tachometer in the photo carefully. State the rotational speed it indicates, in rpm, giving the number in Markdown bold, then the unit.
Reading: **800** rpm
